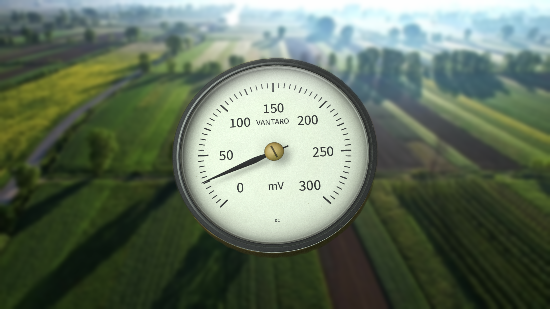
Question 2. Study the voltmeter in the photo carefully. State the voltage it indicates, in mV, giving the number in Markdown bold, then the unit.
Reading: **25** mV
